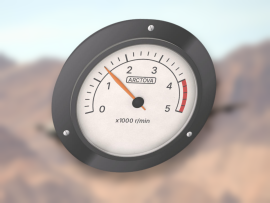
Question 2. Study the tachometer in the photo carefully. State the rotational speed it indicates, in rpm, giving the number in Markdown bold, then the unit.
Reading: **1400** rpm
